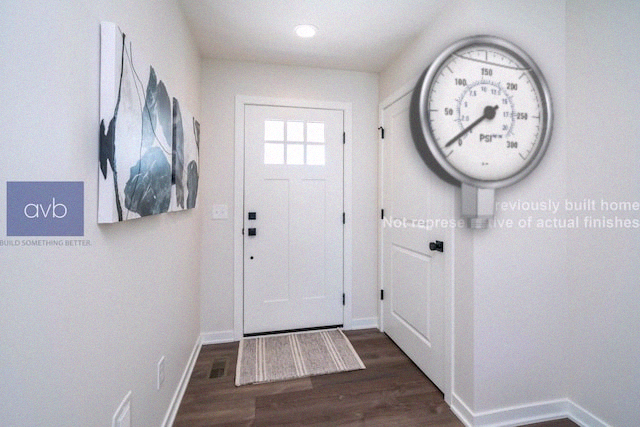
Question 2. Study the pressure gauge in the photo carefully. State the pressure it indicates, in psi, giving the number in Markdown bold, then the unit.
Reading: **10** psi
